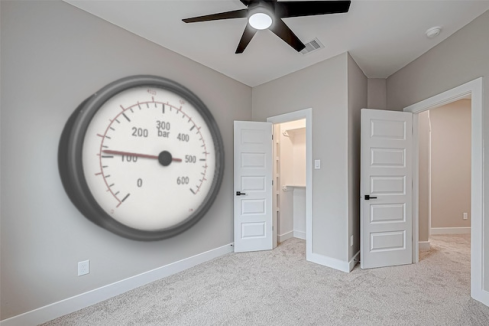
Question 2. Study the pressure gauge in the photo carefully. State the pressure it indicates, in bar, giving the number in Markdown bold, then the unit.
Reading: **110** bar
